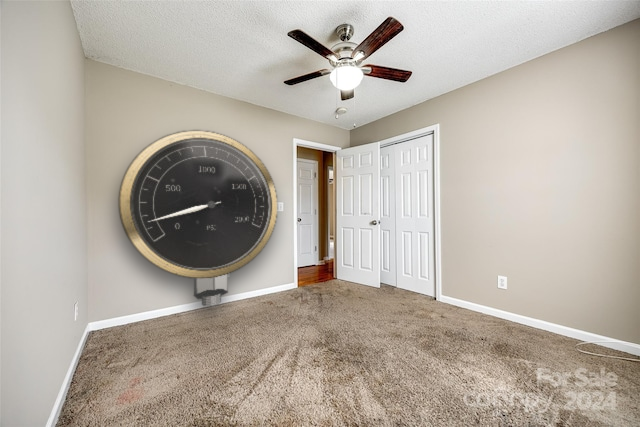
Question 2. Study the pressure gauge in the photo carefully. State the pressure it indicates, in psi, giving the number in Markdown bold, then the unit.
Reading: **150** psi
